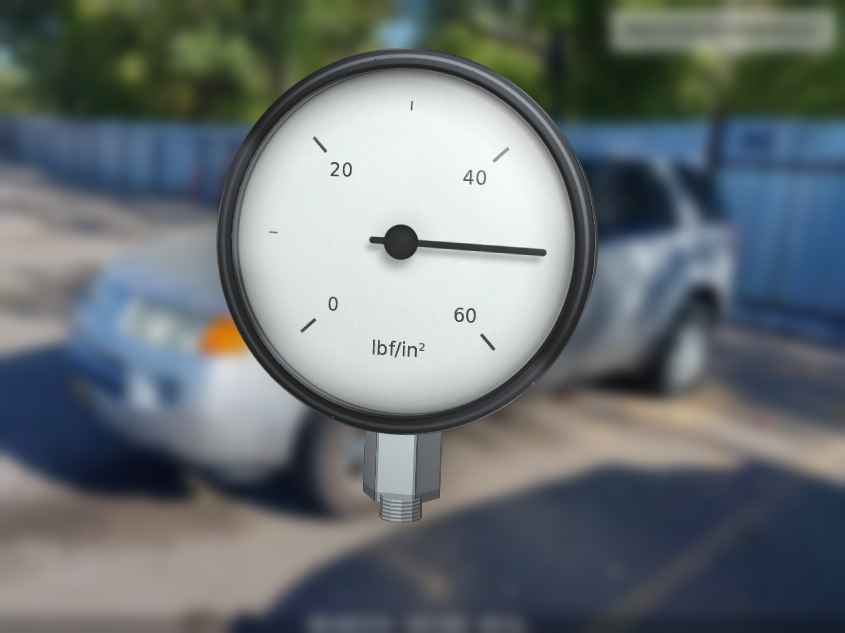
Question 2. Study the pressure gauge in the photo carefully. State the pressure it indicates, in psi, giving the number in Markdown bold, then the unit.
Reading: **50** psi
